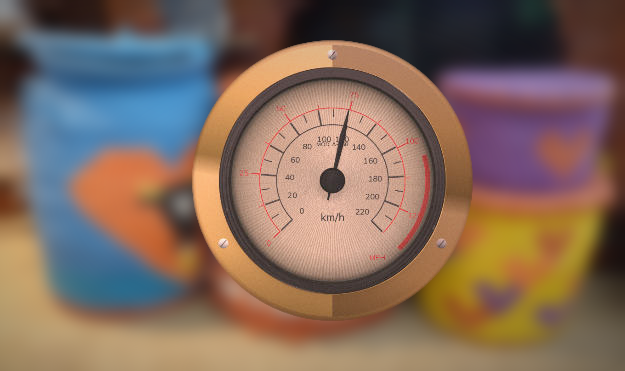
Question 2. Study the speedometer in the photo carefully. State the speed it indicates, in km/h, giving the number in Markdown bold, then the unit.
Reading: **120** km/h
